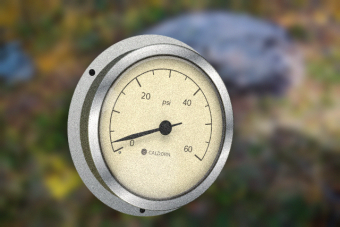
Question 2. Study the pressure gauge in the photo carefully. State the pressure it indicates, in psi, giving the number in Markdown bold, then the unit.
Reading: **2.5** psi
